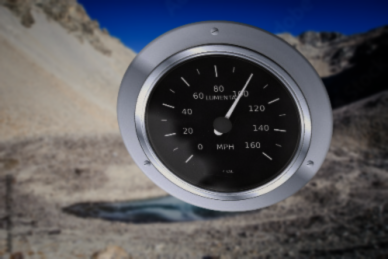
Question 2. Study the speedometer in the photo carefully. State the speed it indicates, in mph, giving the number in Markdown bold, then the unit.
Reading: **100** mph
